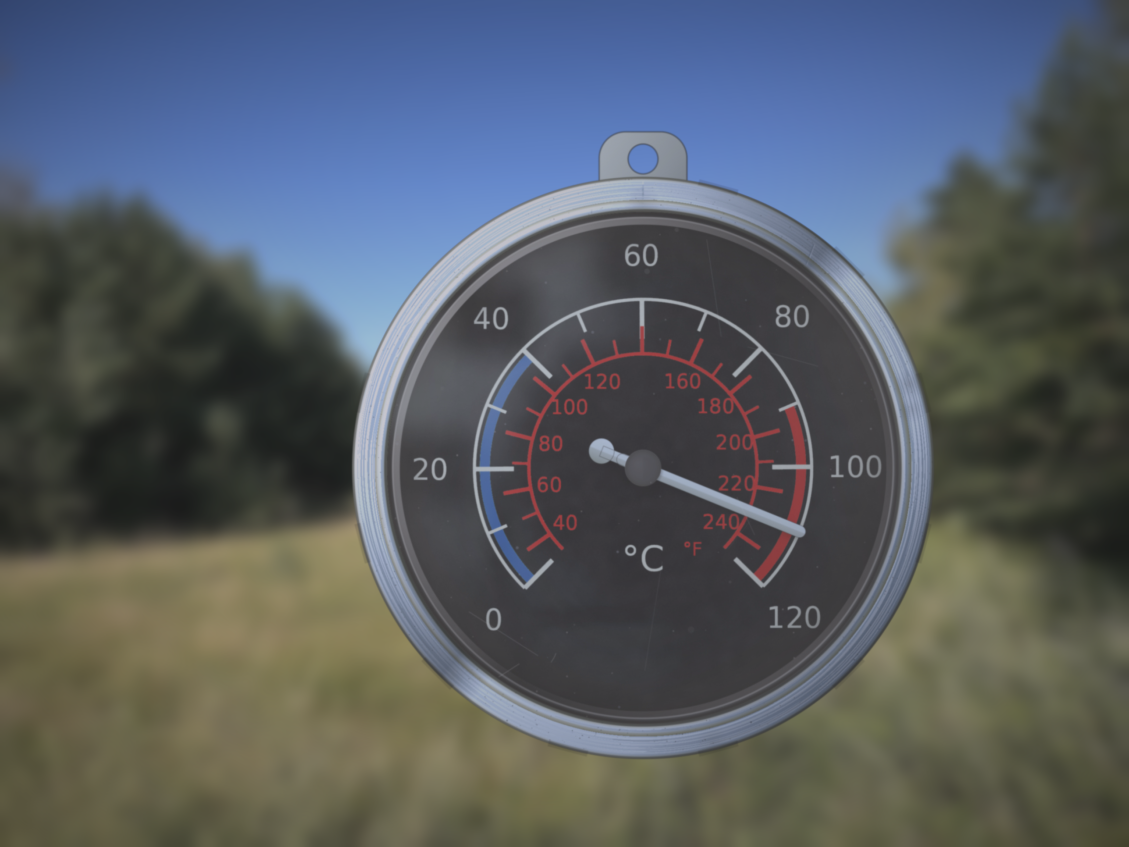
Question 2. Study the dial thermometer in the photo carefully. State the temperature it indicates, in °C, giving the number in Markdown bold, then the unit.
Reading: **110** °C
